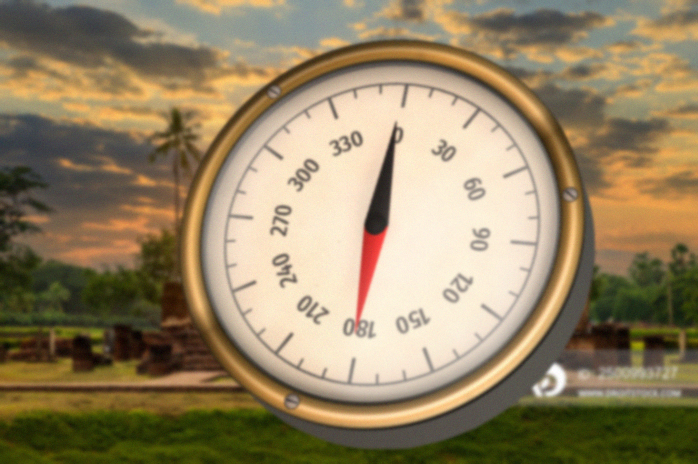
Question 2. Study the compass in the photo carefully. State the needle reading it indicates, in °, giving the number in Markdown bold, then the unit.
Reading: **180** °
